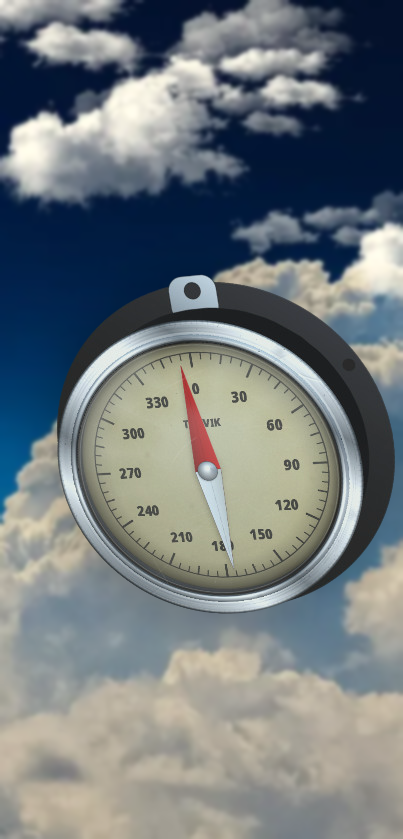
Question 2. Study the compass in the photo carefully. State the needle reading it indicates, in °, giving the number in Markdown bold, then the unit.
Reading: **355** °
